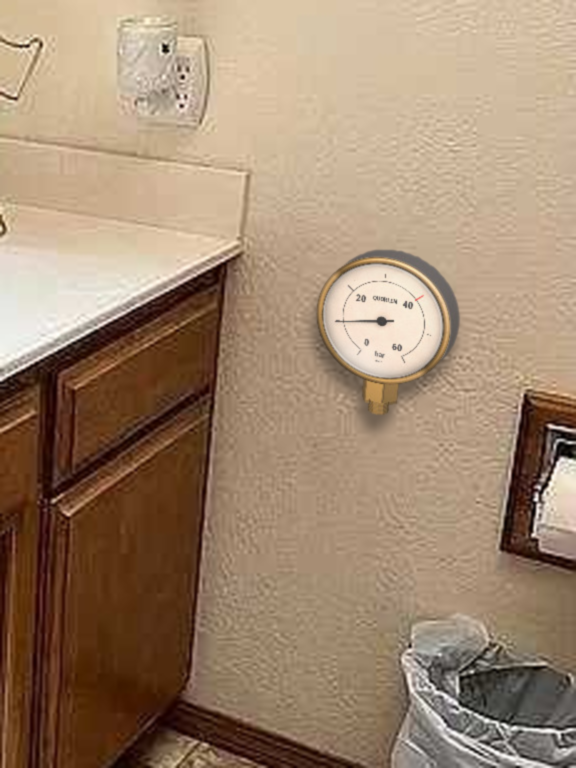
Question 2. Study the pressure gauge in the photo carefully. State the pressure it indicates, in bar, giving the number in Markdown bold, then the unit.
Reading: **10** bar
